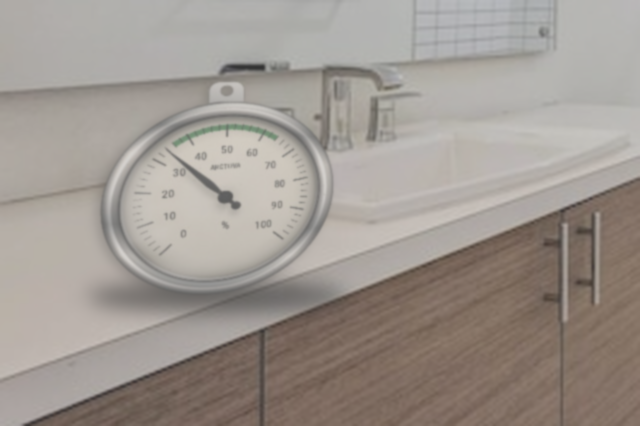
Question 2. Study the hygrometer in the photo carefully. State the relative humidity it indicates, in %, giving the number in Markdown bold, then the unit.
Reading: **34** %
